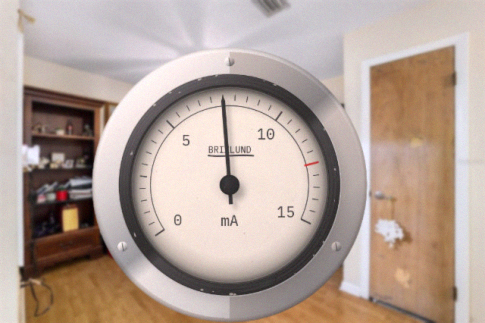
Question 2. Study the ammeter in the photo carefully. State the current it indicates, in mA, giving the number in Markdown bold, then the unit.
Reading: **7.5** mA
